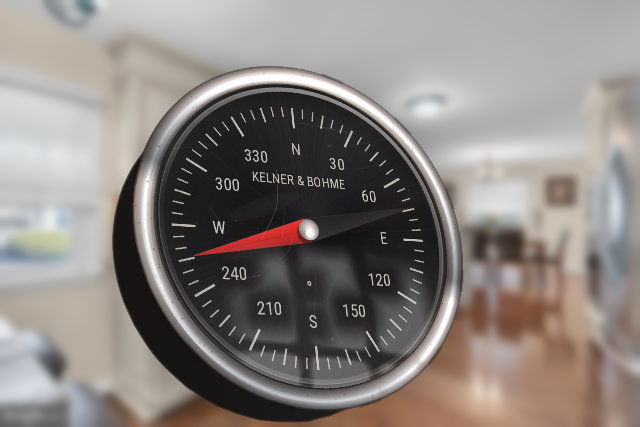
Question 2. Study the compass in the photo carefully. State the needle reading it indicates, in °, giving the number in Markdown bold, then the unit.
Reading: **255** °
